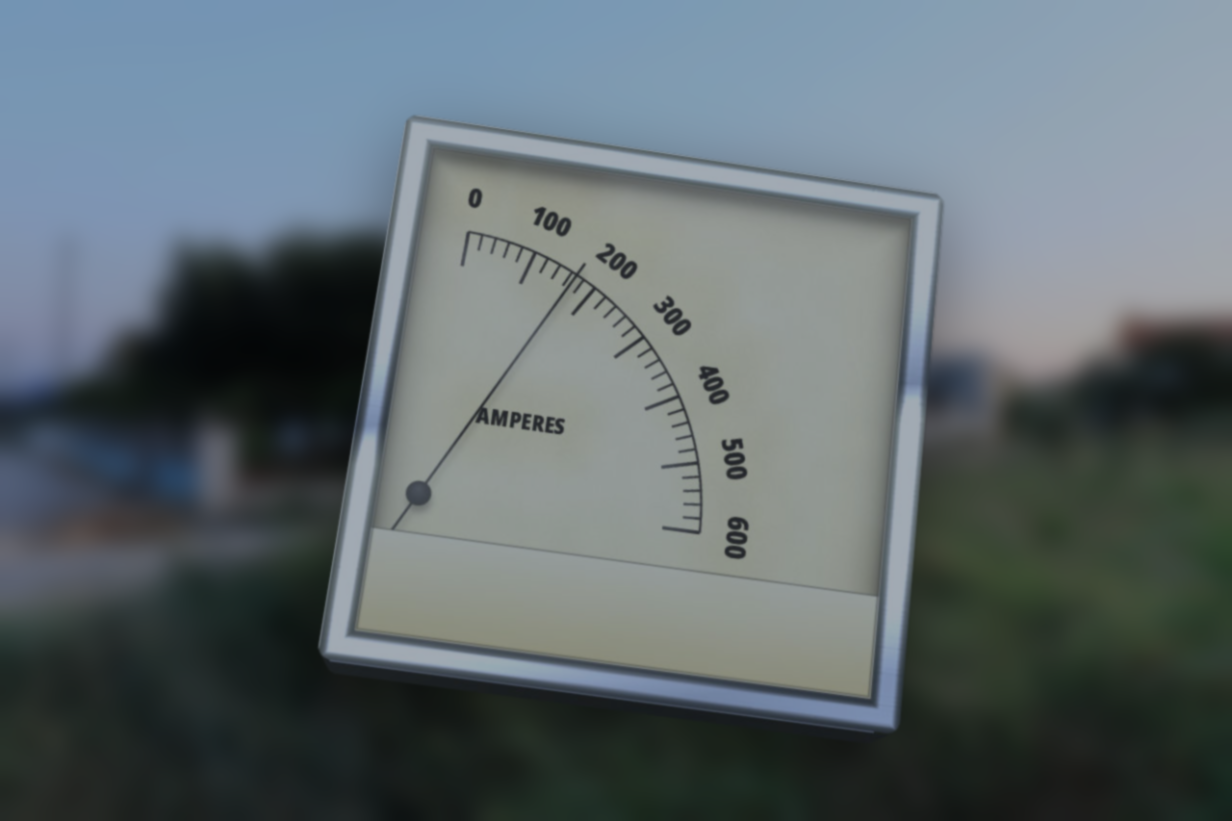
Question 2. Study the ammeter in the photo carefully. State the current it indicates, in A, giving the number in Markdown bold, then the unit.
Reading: **170** A
